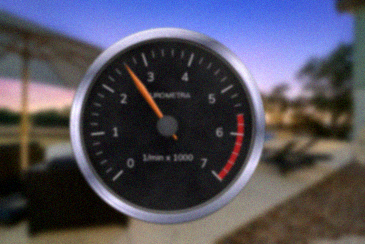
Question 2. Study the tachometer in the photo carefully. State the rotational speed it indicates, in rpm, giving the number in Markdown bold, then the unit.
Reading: **2600** rpm
